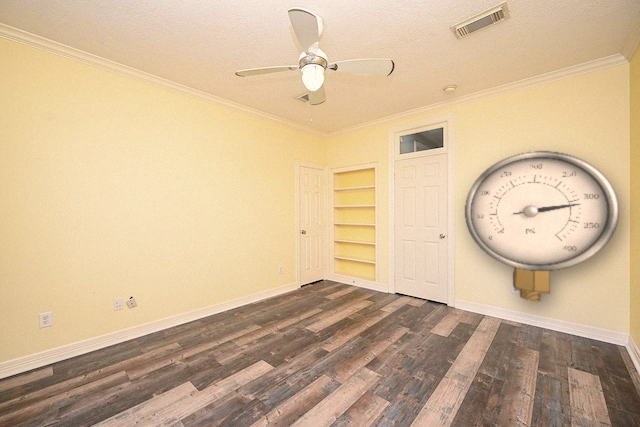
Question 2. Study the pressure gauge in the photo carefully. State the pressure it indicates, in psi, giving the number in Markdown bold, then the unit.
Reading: **310** psi
